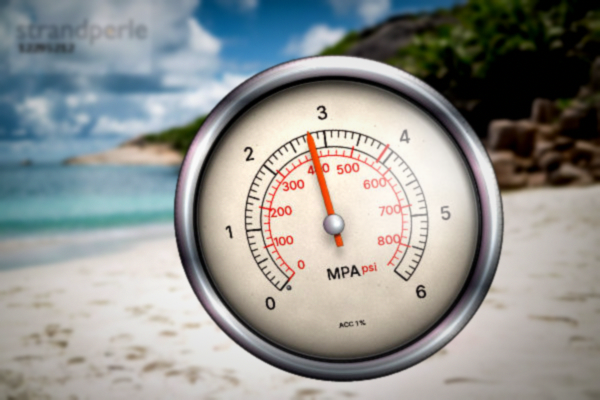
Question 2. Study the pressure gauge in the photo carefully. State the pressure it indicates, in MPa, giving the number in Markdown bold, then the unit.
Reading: **2.8** MPa
